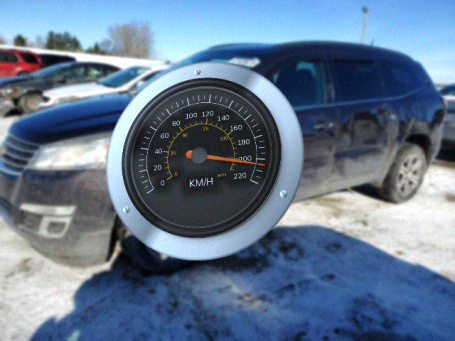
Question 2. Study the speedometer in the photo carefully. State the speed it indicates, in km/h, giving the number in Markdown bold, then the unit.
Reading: **205** km/h
